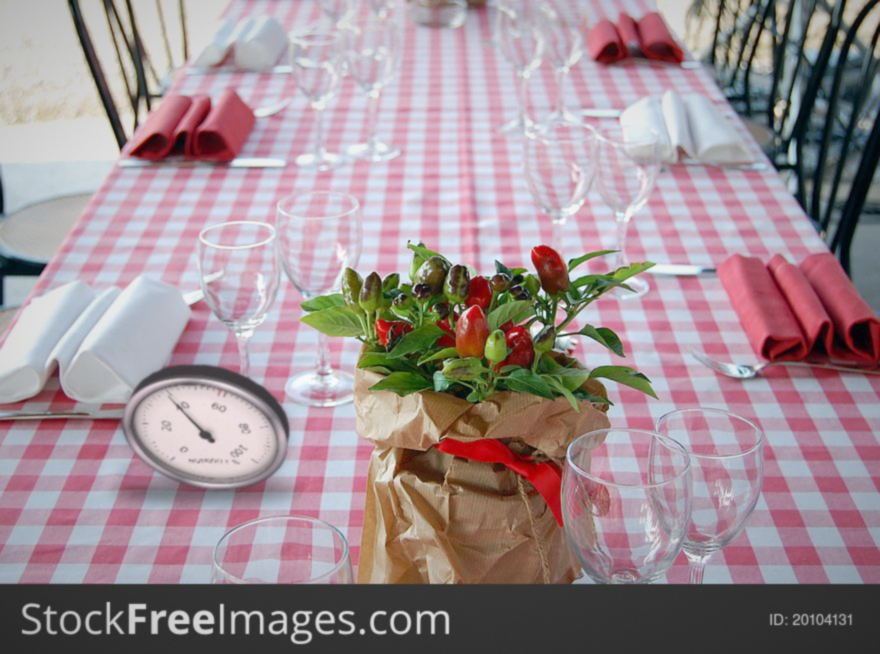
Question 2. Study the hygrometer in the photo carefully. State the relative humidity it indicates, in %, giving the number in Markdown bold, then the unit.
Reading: **40** %
